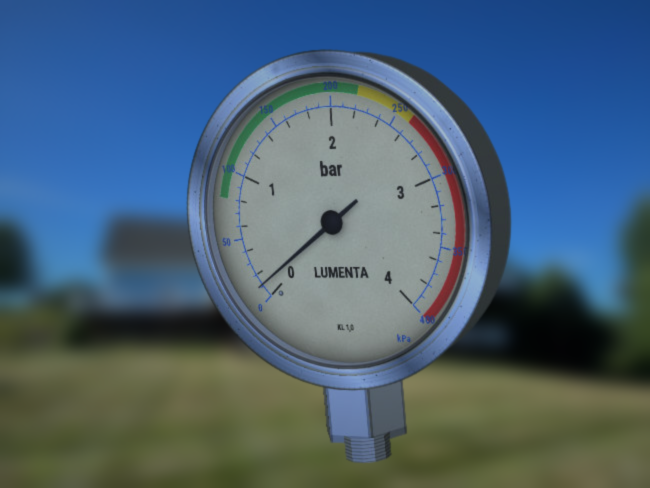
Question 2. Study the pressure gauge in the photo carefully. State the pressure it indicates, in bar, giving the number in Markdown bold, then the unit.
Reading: **0.1** bar
